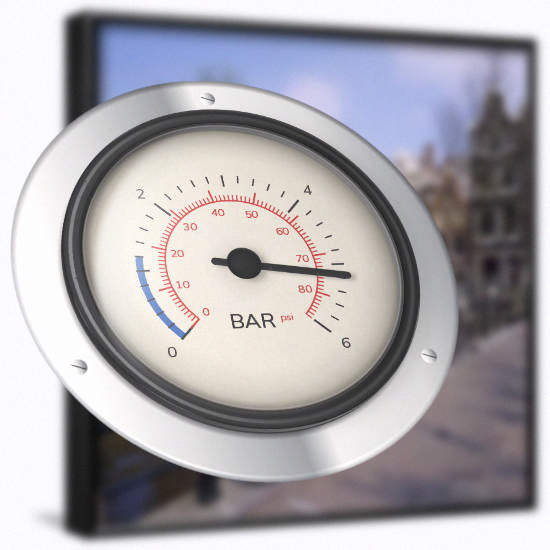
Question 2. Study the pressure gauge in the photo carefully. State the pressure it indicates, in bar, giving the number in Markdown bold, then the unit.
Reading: **5.2** bar
